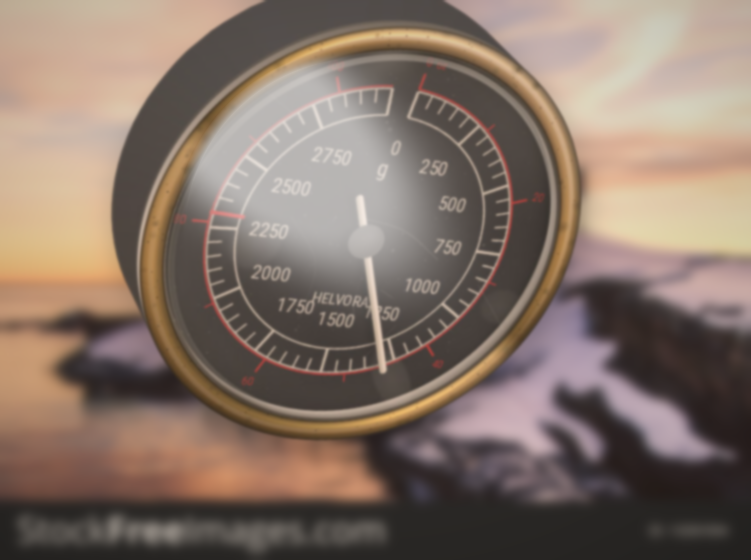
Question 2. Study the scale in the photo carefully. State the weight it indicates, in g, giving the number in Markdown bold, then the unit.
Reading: **1300** g
